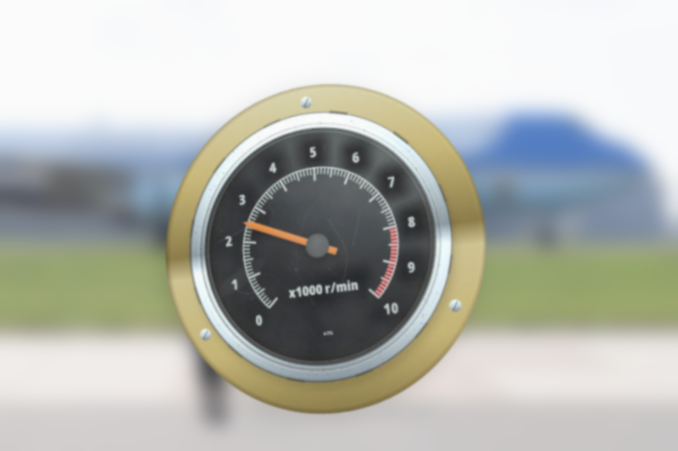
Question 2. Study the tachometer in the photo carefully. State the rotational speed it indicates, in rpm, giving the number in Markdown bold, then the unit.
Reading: **2500** rpm
